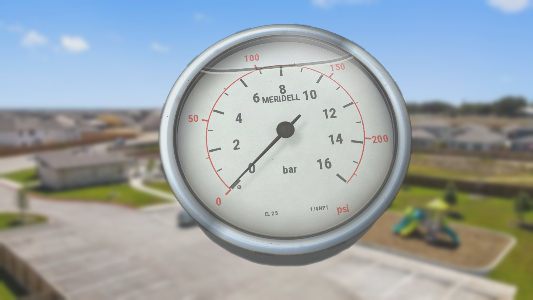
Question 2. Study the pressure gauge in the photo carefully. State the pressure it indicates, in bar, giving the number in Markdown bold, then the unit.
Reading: **0** bar
